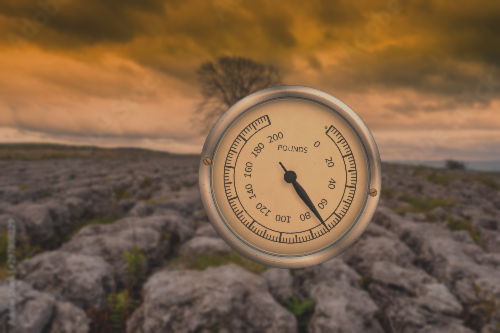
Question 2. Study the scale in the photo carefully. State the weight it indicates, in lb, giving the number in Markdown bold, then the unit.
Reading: **70** lb
